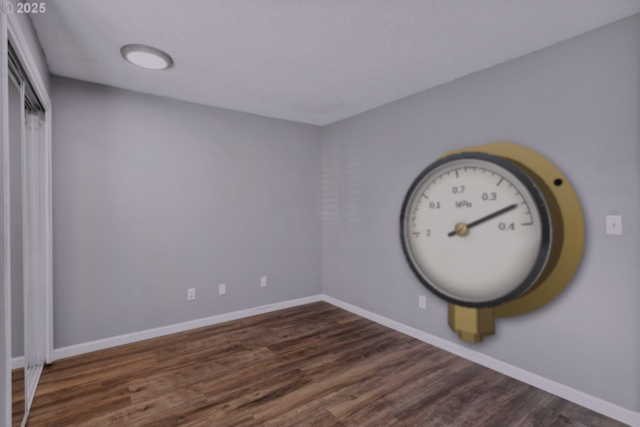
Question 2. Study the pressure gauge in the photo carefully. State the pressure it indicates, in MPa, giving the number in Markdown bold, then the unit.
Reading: **0.36** MPa
